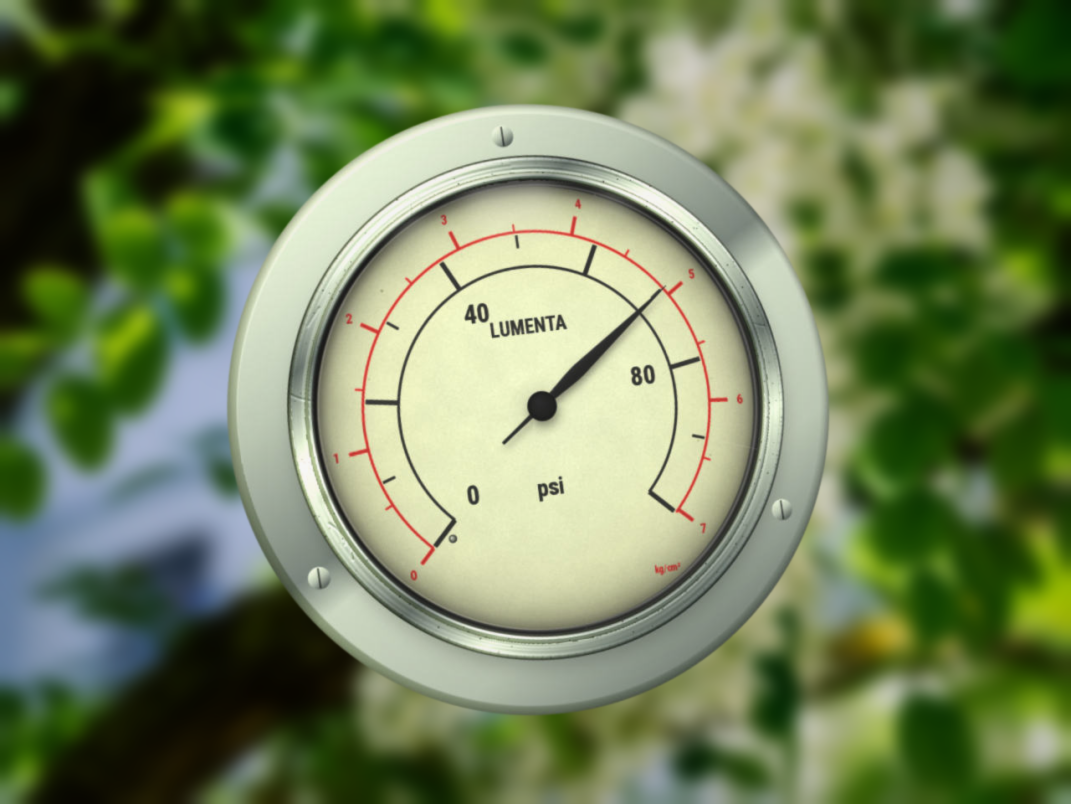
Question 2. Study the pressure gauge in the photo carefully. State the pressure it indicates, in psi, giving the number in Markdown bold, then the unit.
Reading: **70** psi
